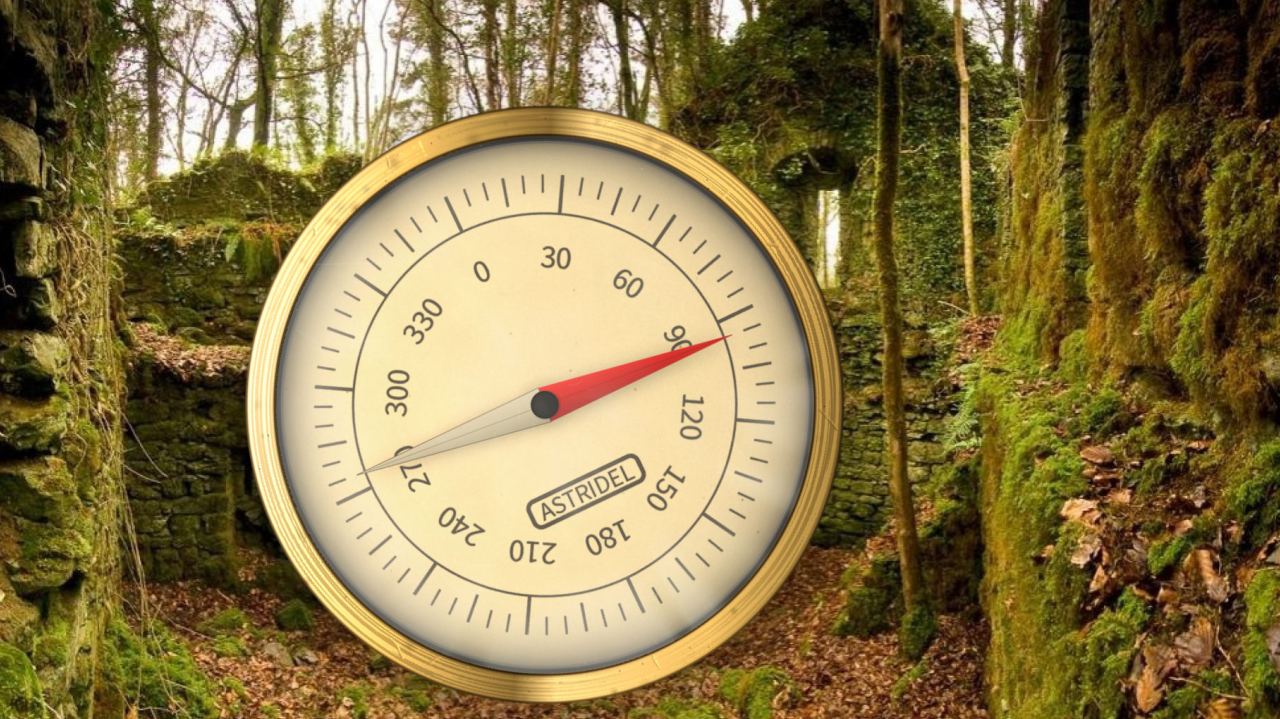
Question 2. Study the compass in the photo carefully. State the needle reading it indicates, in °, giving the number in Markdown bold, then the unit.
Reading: **95** °
